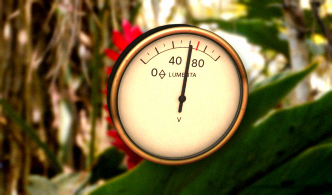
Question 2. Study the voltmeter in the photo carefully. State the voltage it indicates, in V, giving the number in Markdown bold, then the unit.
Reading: **60** V
